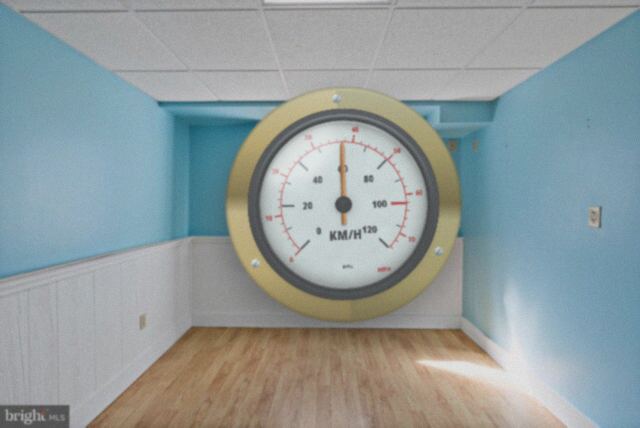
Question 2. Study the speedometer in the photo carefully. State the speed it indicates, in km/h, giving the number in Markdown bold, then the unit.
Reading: **60** km/h
